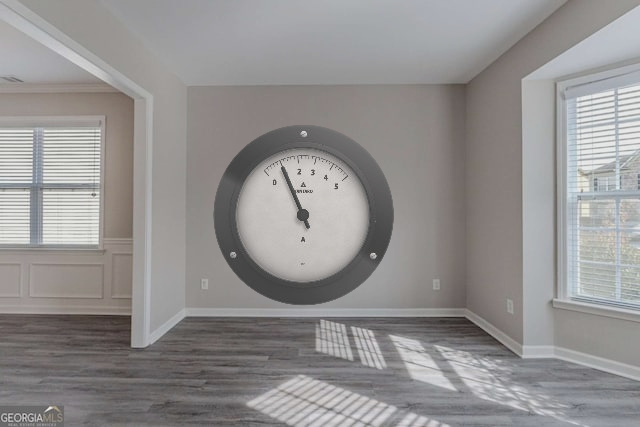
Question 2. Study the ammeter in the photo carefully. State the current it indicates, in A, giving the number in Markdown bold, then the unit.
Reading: **1** A
